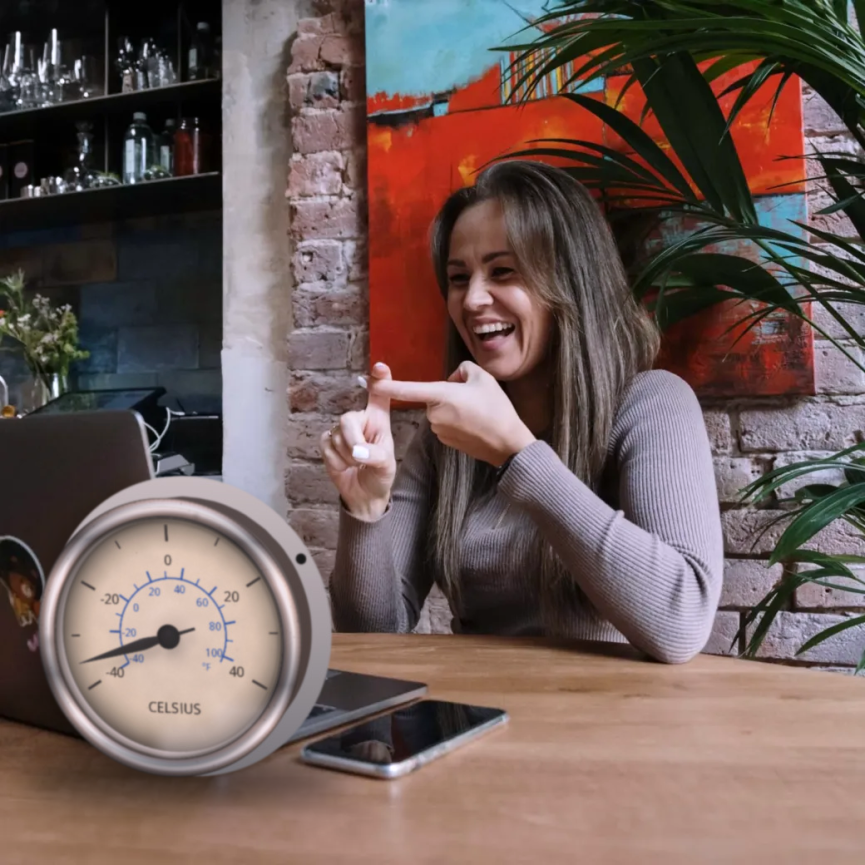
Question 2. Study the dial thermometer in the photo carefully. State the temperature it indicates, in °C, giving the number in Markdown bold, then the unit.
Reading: **-35** °C
